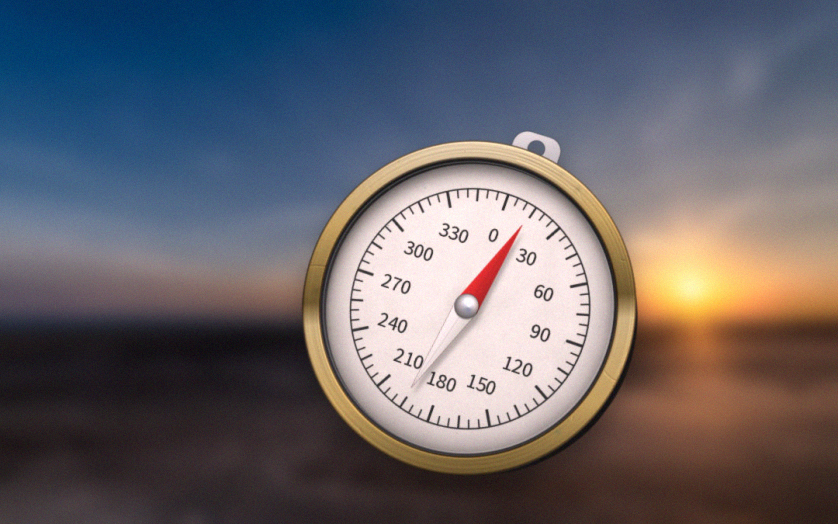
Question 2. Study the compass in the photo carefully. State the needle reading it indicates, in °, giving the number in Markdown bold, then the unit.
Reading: **15** °
